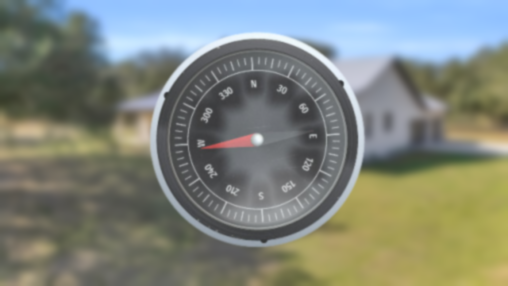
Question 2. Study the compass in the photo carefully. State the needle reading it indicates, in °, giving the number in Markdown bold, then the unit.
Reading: **265** °
